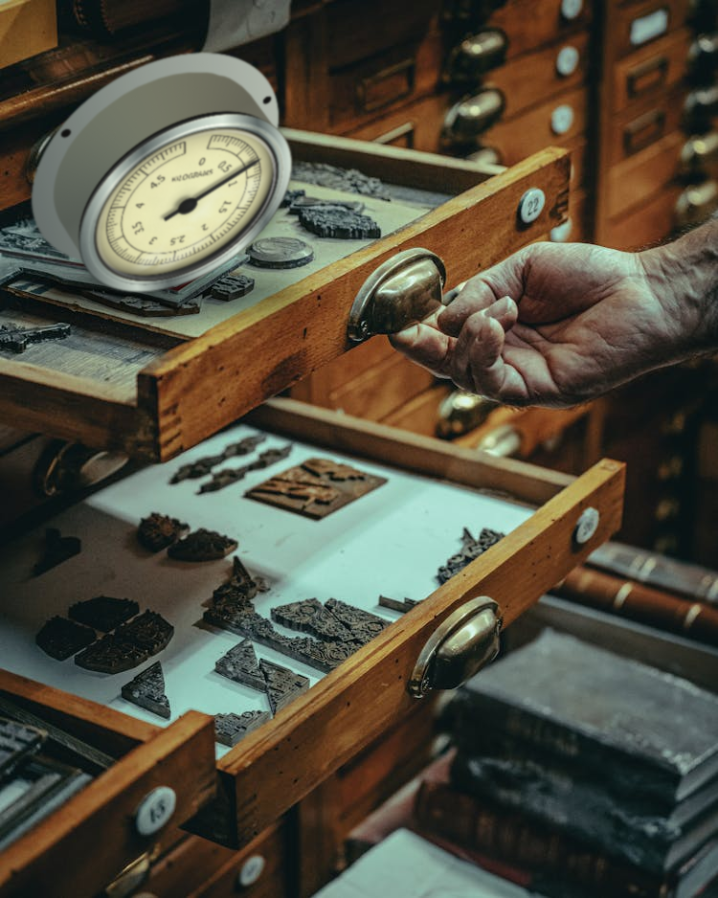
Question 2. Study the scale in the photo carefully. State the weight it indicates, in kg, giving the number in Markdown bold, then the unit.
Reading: **0.75** kg
